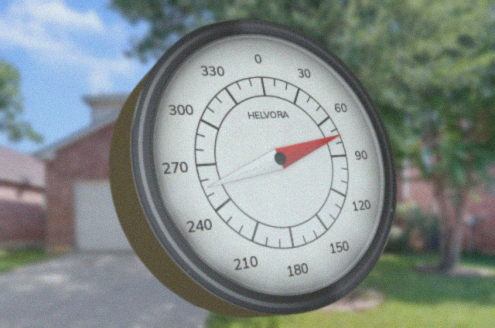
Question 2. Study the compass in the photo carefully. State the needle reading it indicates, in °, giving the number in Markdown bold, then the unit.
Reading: **75** °
